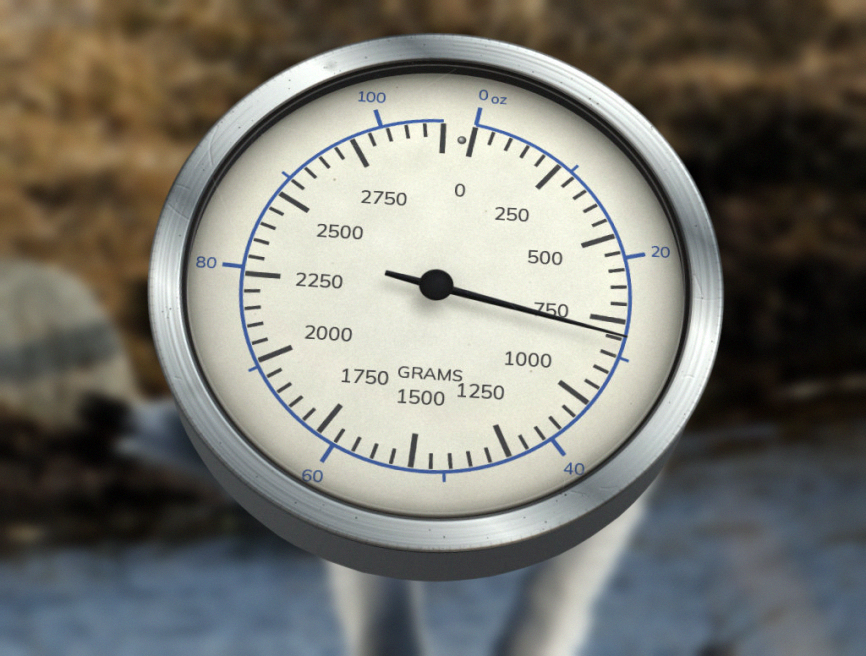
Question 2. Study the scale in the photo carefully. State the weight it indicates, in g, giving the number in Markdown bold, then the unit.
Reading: **800** g
